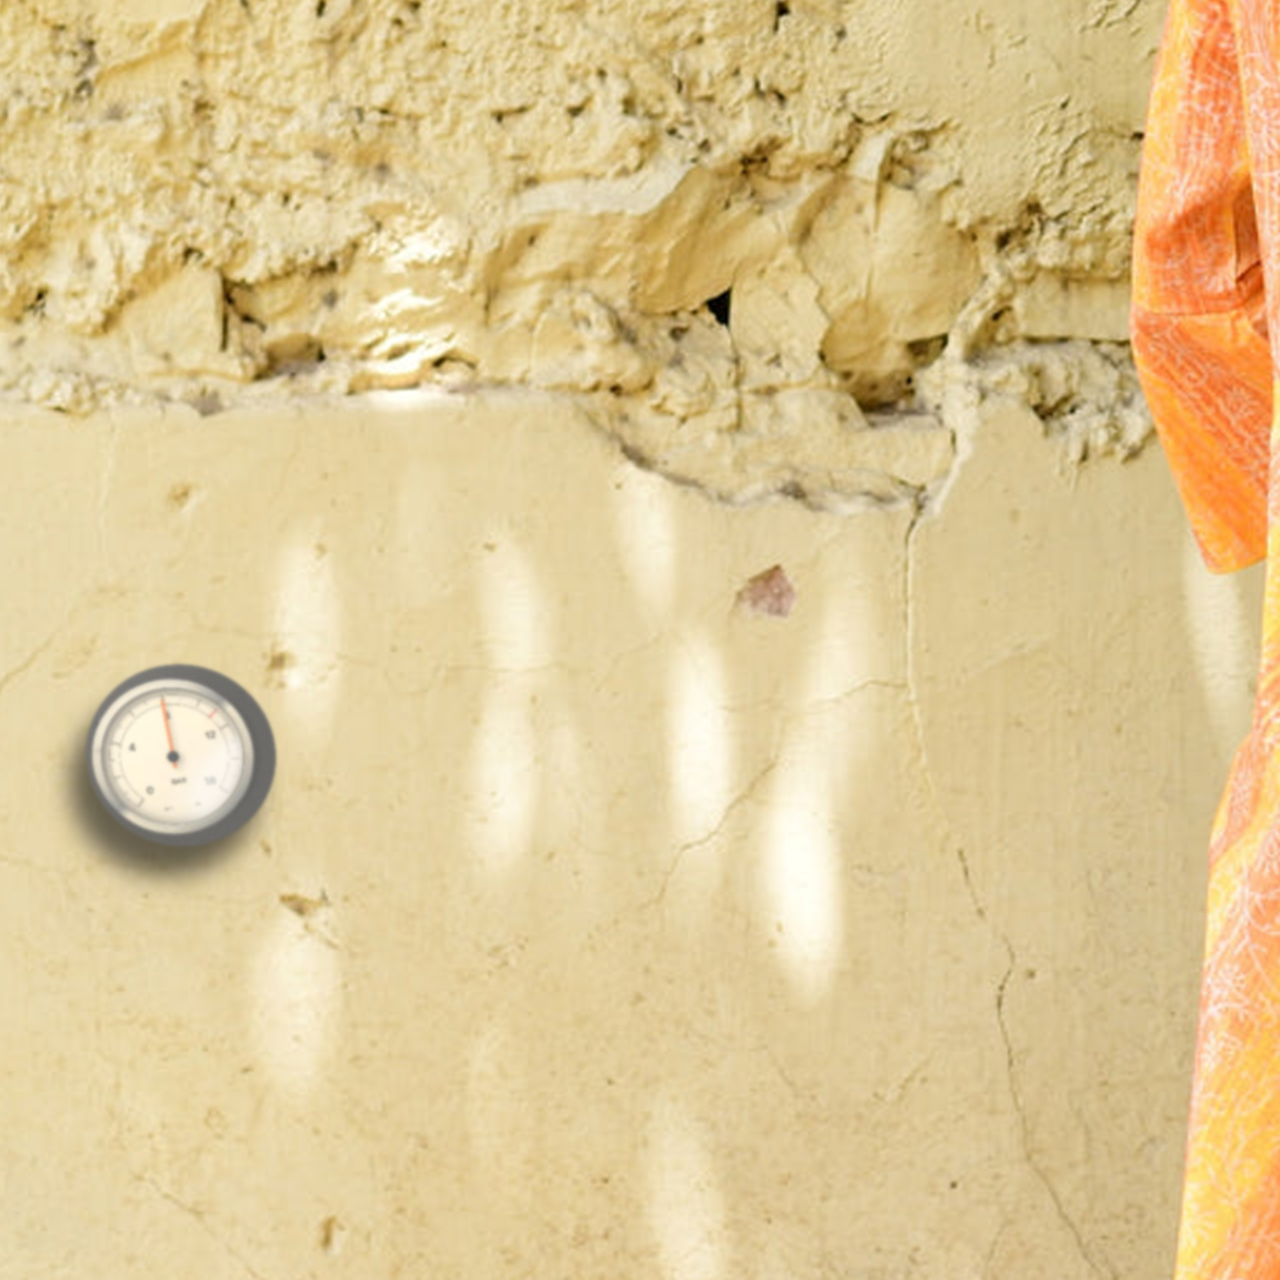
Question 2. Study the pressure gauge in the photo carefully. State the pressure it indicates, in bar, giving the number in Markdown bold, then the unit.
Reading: **8** bar
